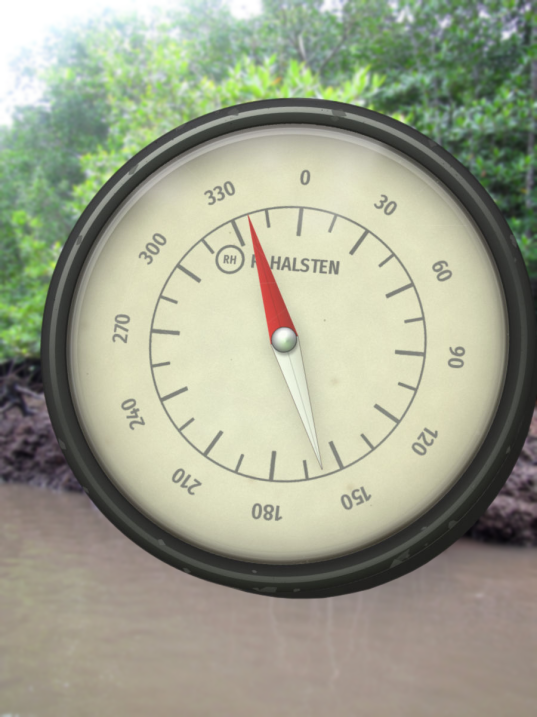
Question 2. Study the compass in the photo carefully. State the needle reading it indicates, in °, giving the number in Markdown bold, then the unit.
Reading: **337.5** °
